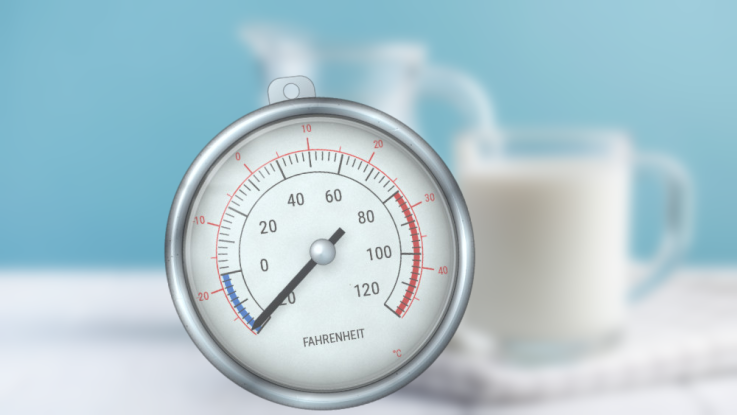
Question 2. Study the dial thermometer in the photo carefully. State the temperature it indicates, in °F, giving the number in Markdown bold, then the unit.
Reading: **-18** °F
